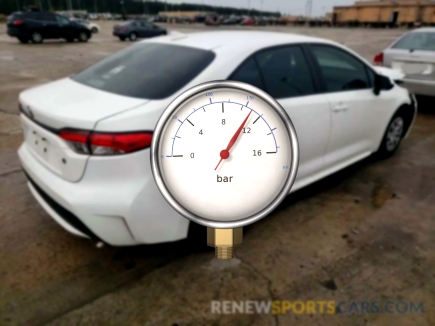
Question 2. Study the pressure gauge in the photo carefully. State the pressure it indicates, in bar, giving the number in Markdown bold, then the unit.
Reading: **11** bar
